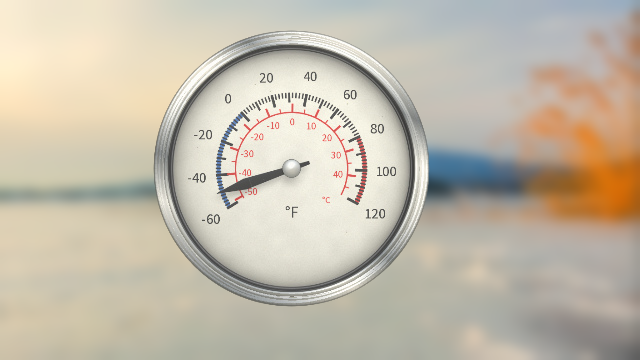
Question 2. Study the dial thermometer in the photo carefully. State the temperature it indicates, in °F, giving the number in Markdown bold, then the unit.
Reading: **-50** °F
